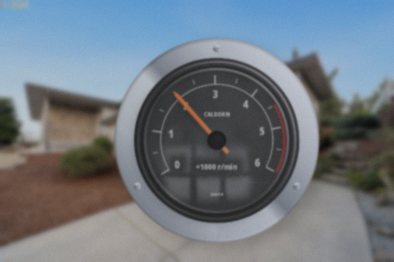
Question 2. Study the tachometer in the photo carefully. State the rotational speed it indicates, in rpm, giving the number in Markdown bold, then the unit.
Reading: **2000** rpm
